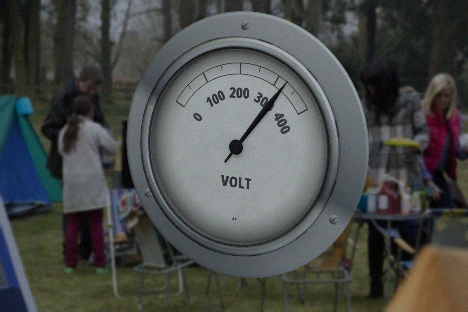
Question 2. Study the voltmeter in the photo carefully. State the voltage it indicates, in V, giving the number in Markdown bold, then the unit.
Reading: **325** V
